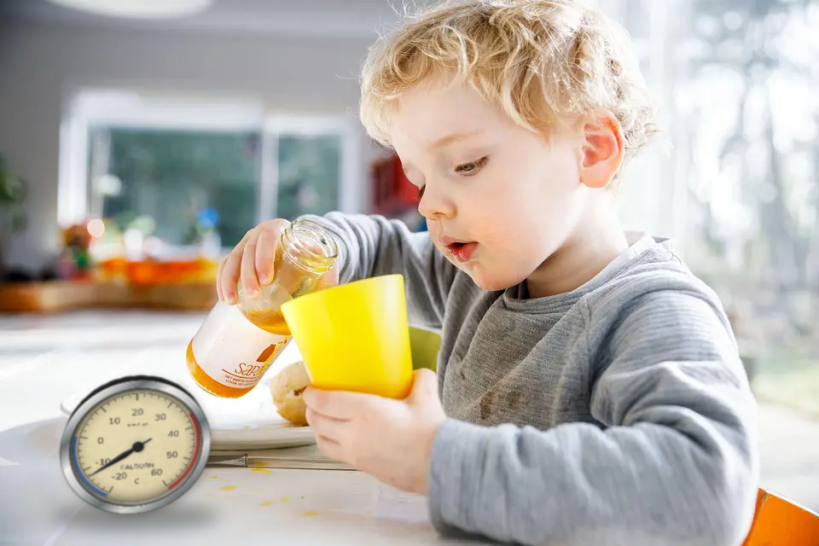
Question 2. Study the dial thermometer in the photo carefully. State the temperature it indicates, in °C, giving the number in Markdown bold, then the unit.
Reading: **-12** °C
